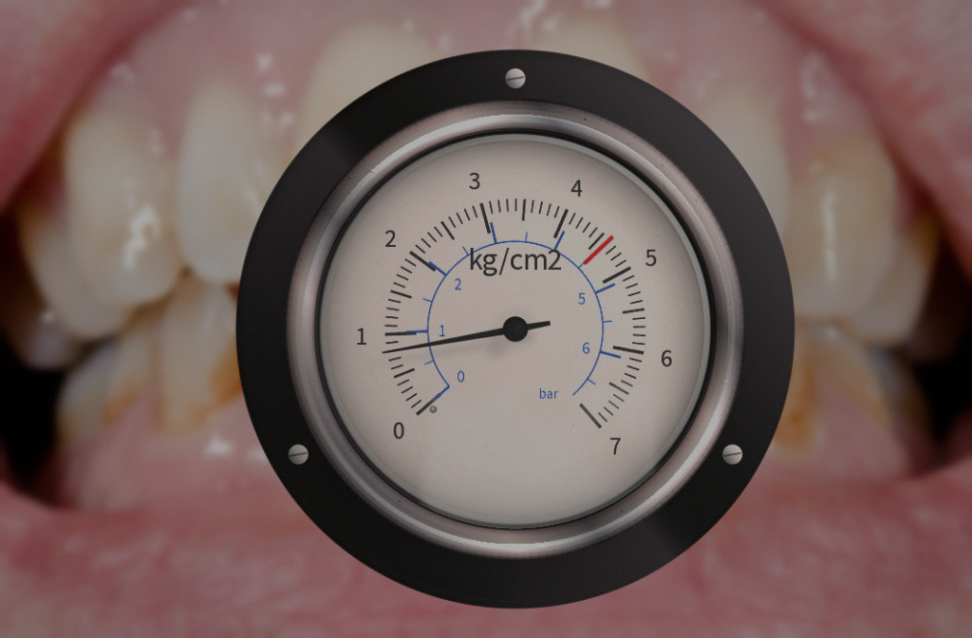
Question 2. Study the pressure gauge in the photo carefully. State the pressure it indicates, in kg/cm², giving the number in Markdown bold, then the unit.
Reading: **0.8** kg/cm²
